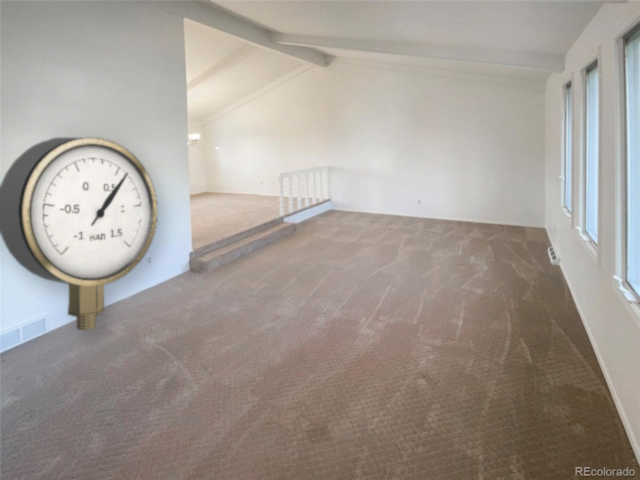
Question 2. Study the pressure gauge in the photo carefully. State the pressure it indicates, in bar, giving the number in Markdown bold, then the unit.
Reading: **0.6** bar
